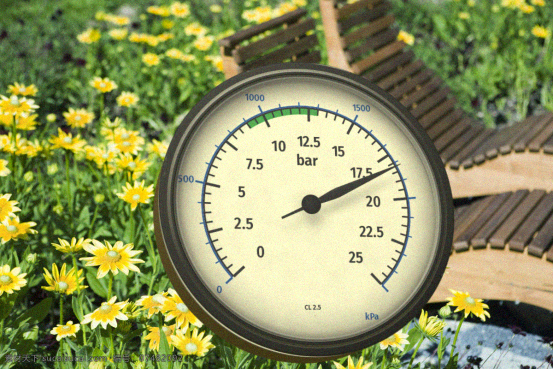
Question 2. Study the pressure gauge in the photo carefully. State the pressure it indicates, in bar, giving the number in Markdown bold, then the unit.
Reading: **18.25** bar
